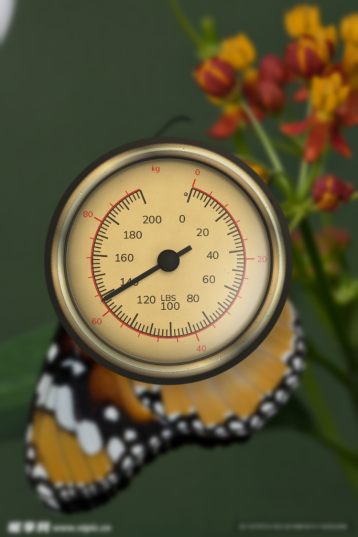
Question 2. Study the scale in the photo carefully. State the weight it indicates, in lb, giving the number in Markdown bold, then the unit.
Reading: **138** lb
